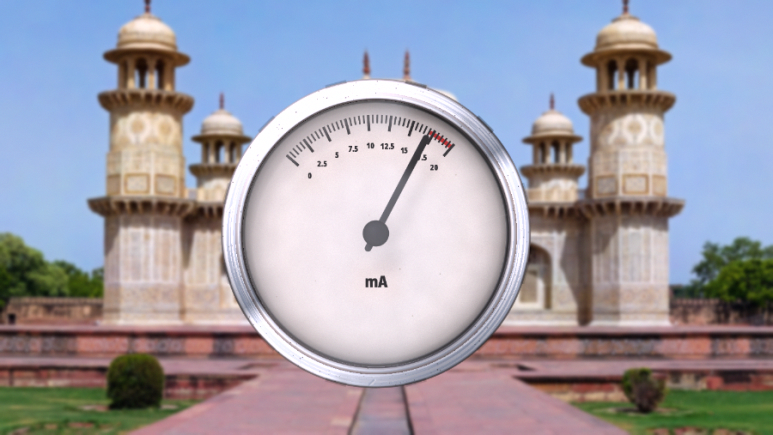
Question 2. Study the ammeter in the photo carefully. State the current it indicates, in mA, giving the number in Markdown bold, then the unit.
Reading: **17** mA
